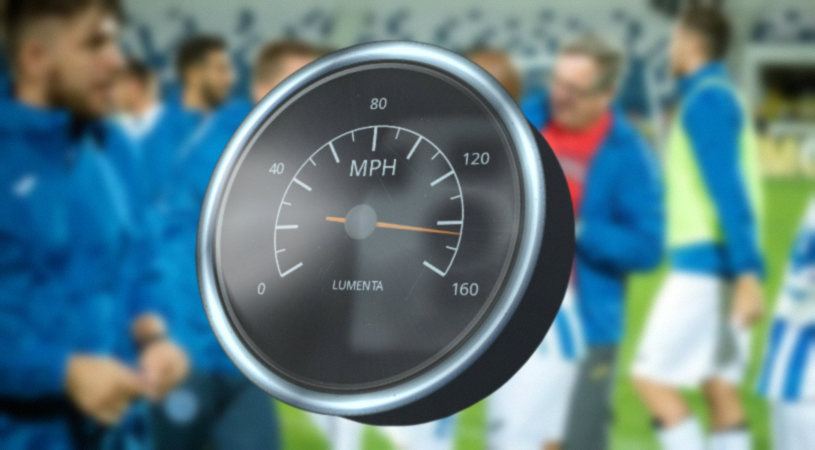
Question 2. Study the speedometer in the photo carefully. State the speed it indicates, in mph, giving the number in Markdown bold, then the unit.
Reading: **145** mph
